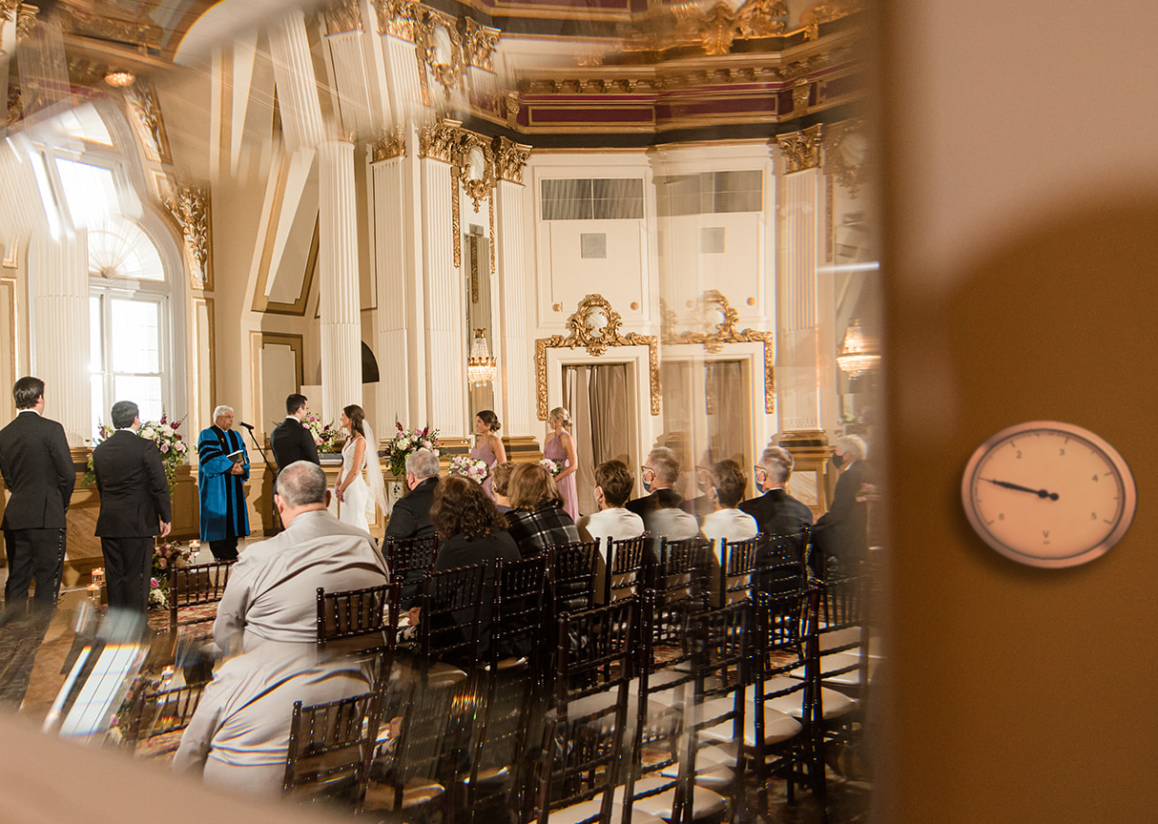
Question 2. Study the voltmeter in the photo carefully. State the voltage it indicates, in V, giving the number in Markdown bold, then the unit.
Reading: **1** V
